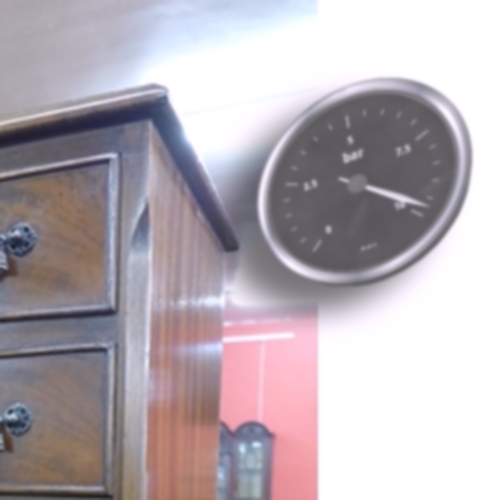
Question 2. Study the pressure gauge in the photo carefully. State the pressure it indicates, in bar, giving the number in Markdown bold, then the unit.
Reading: **9.75** bar
